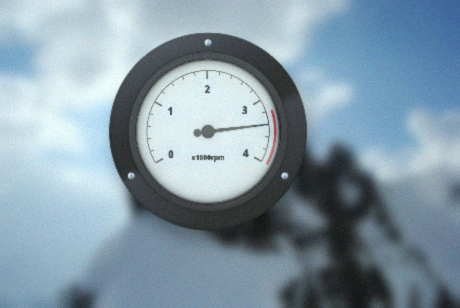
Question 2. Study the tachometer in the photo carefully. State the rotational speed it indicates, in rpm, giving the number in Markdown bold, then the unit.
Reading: **3400** rpm
